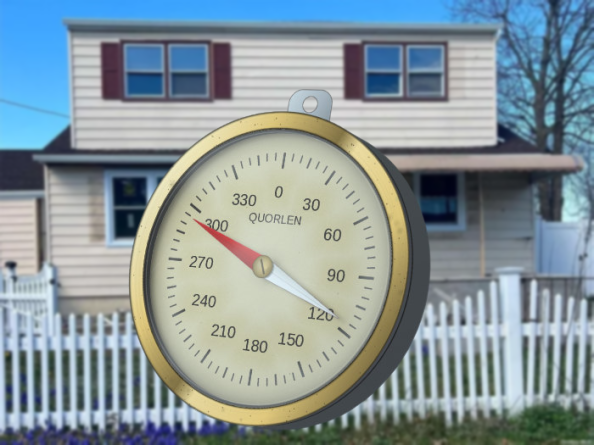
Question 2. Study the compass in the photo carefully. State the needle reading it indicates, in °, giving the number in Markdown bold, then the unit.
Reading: **295** °
